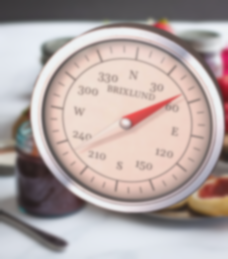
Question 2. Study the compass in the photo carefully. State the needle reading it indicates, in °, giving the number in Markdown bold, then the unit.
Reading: **50** °
